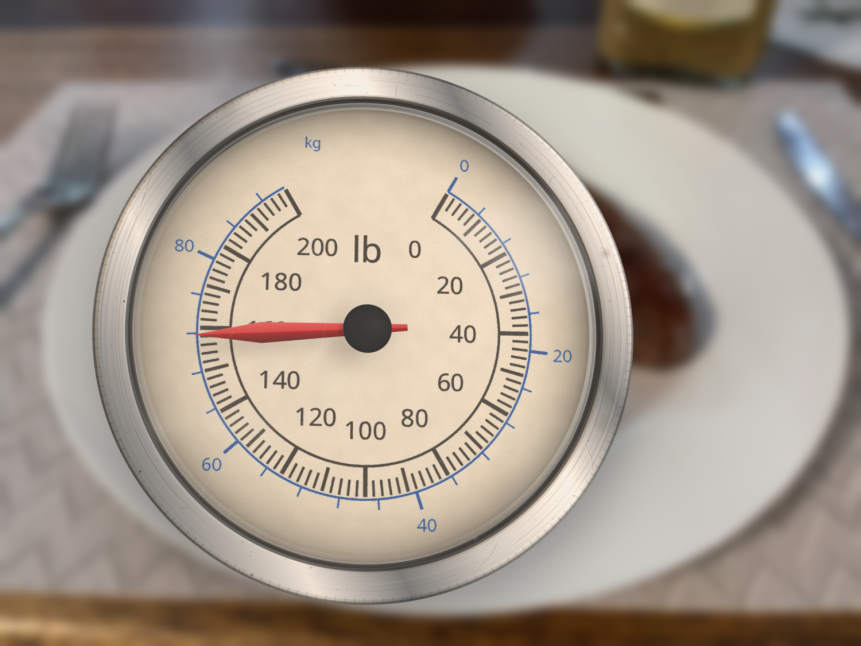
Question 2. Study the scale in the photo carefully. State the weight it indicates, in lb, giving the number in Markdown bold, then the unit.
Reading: **158** lb
